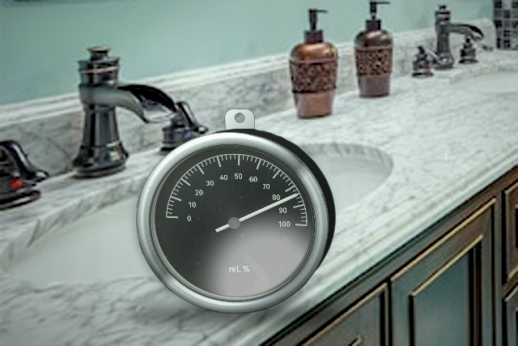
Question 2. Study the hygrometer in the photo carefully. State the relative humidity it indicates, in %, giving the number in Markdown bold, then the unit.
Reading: **84** %
